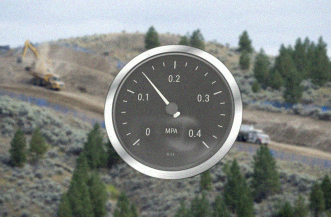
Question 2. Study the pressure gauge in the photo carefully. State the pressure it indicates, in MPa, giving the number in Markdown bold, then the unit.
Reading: **0.14** MPa
